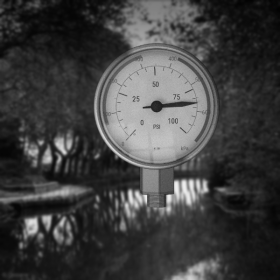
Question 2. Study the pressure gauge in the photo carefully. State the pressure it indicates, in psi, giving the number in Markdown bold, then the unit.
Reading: **82.5** psi
